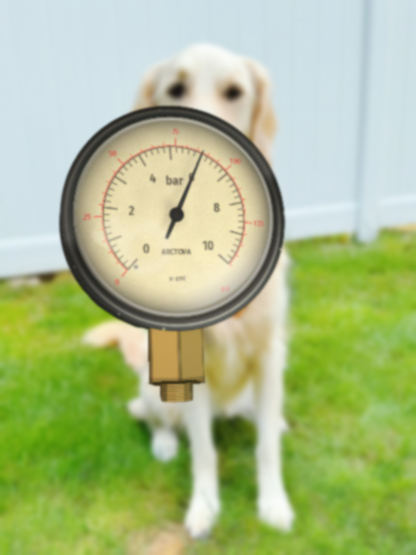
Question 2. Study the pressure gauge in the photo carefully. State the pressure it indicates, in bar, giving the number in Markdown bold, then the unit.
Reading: **6** bar
